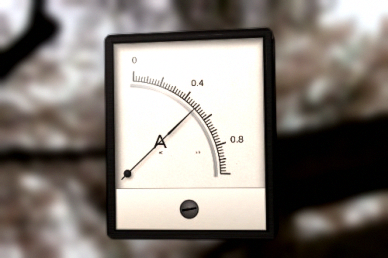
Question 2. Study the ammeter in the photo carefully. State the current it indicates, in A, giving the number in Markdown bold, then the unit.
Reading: **0.5** A
